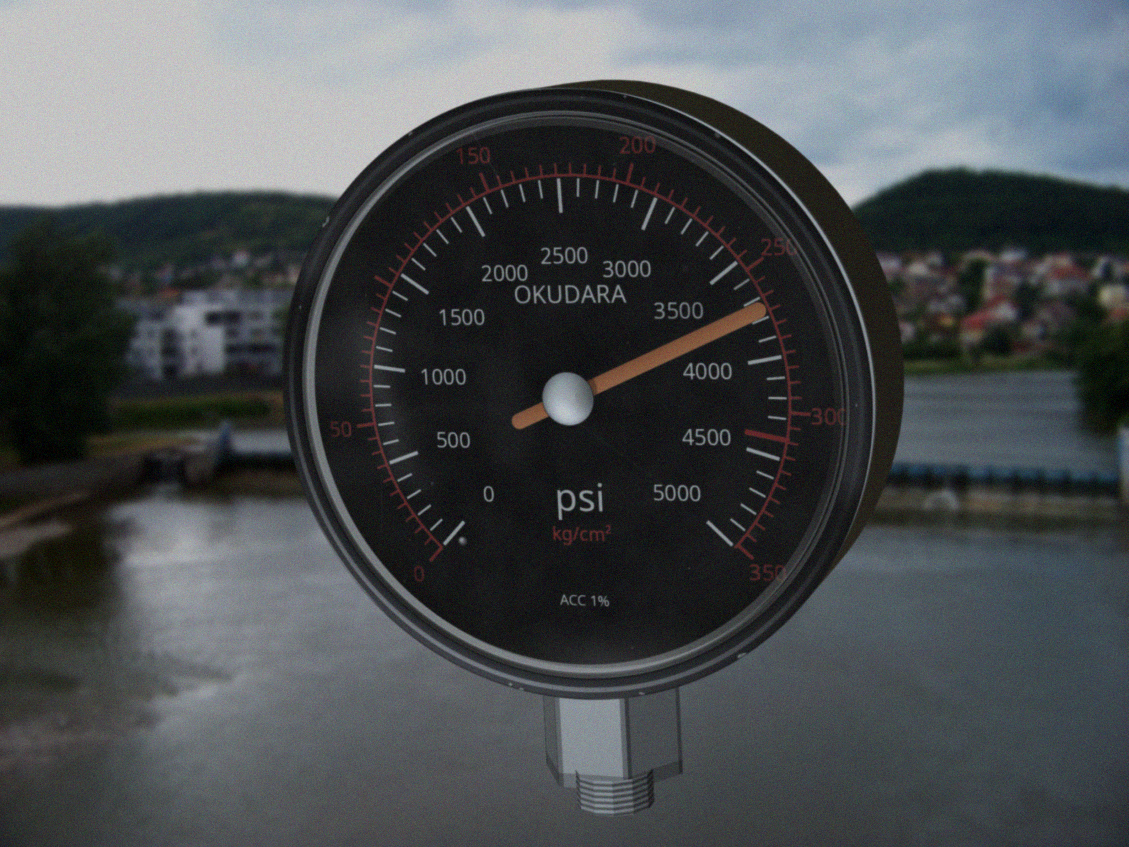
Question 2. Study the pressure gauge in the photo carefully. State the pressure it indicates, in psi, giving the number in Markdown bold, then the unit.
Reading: **3750** psi
